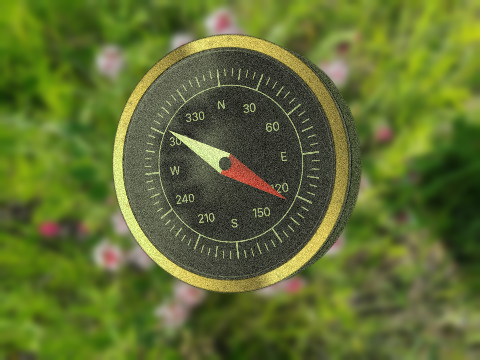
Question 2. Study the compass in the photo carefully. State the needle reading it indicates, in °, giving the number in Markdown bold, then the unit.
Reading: **125** °
